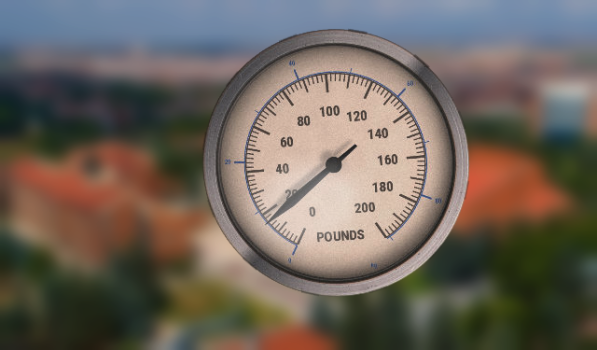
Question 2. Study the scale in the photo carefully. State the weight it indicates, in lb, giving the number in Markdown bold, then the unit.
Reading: **16** lb
